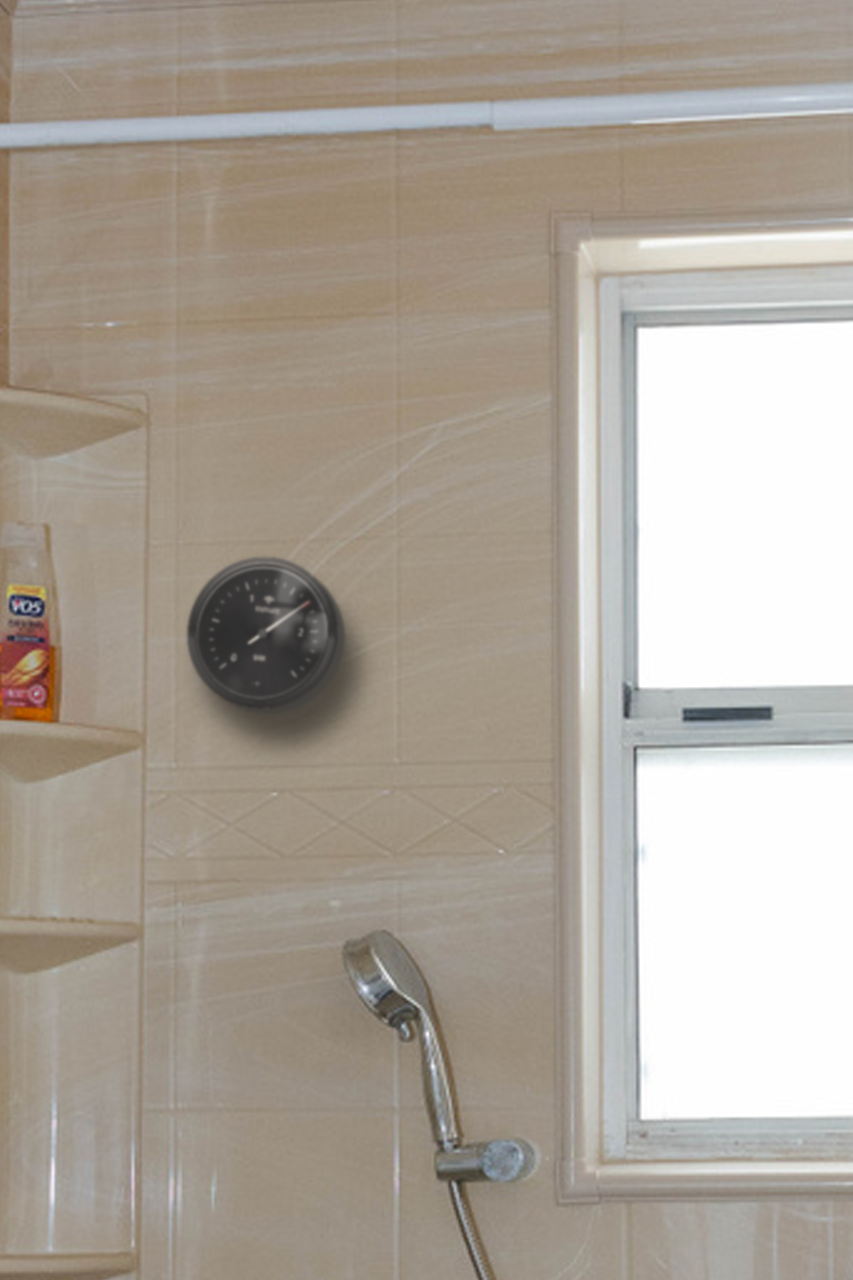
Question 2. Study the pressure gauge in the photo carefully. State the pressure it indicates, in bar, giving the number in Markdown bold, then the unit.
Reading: **1.7** bar
